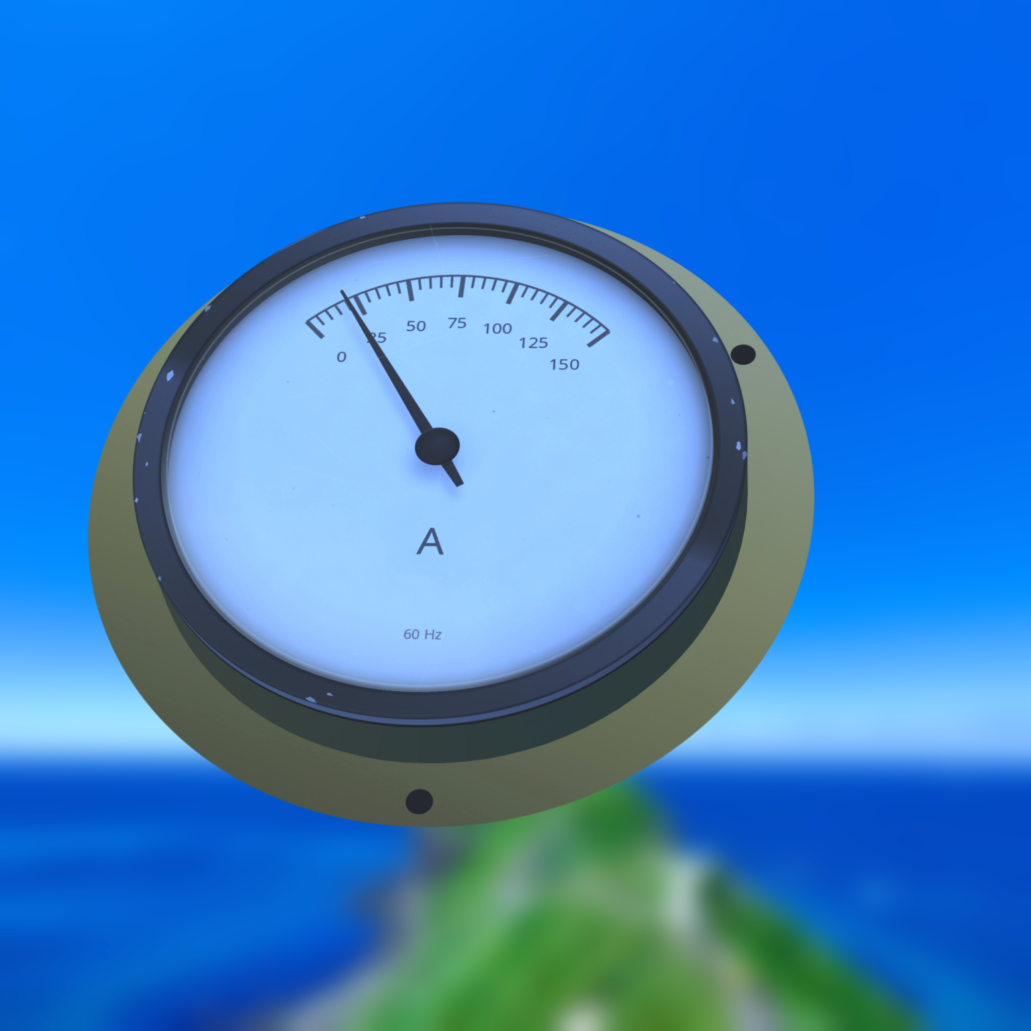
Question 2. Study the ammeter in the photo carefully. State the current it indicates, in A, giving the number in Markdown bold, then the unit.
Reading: **20** A
